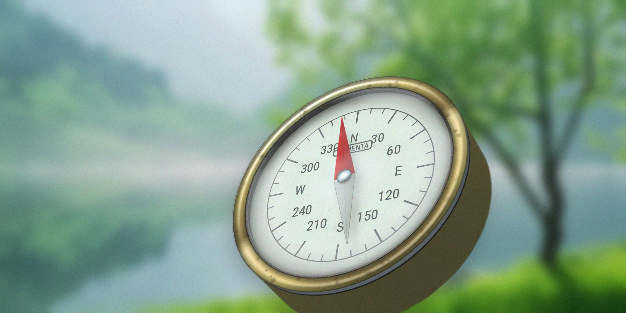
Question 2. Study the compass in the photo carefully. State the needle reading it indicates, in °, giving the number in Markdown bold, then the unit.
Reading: **350** °
